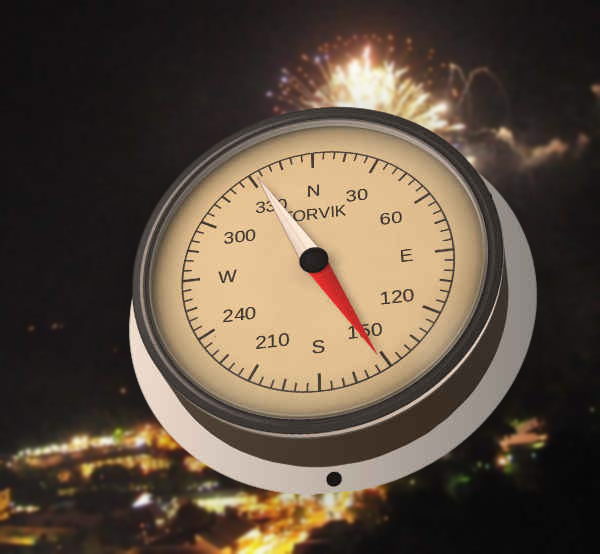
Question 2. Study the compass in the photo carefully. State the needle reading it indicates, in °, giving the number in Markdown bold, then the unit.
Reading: **152.5** °
